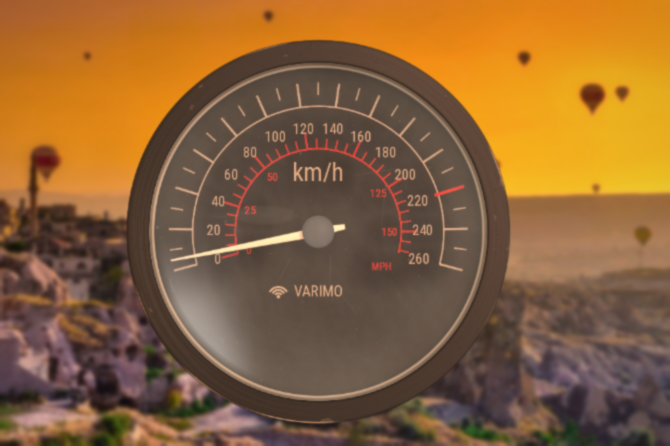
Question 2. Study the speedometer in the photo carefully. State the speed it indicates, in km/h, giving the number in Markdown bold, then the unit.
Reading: **5** km/h
